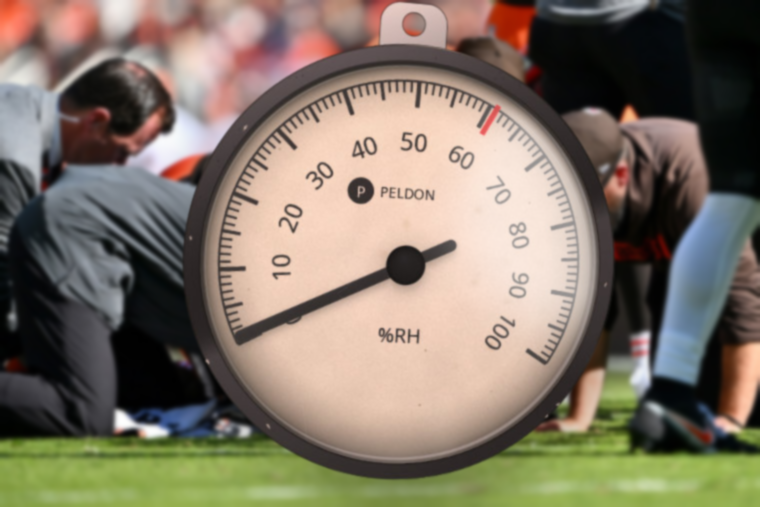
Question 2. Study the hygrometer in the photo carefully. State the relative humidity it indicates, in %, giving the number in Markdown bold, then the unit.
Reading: **1** %
